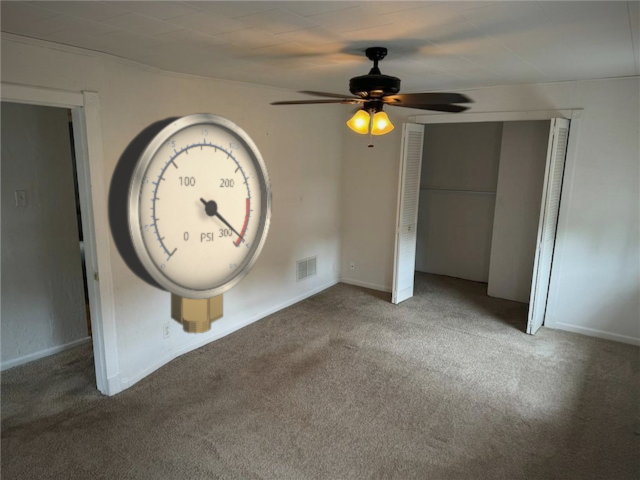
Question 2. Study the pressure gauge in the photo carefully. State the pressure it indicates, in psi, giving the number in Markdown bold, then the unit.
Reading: **290** psi
